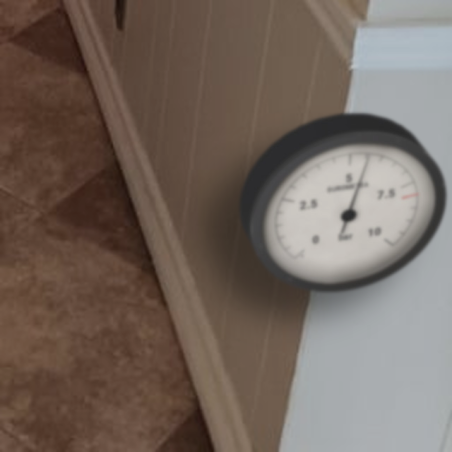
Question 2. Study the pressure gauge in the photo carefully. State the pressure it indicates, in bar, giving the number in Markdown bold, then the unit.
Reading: **5.5** bar
